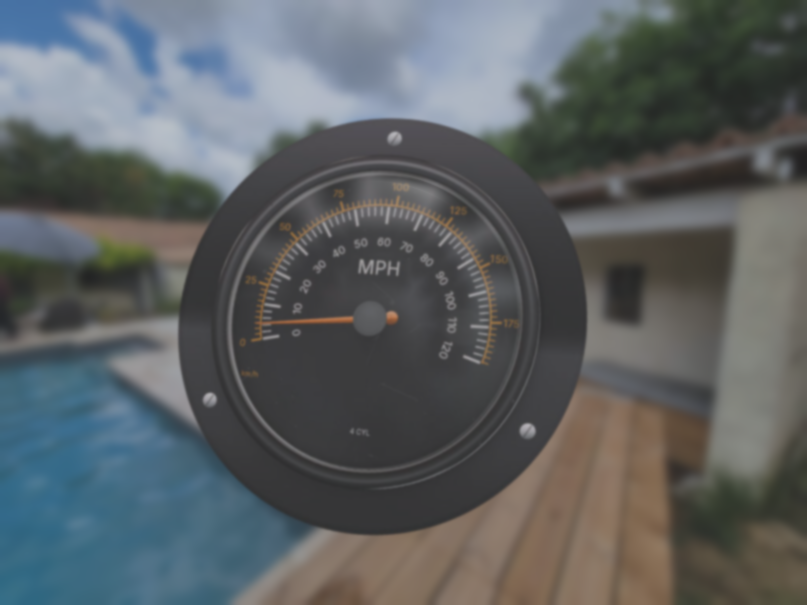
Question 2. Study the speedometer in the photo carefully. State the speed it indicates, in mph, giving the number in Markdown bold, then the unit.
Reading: **4** mph
